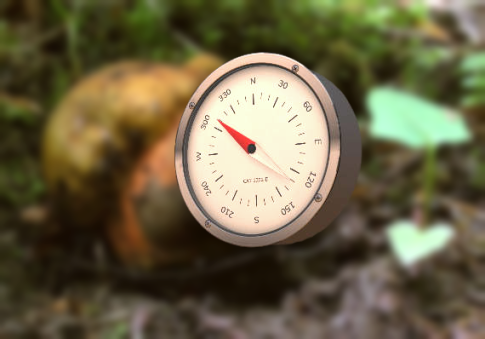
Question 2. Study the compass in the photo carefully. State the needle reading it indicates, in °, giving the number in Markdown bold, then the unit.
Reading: **310** °
